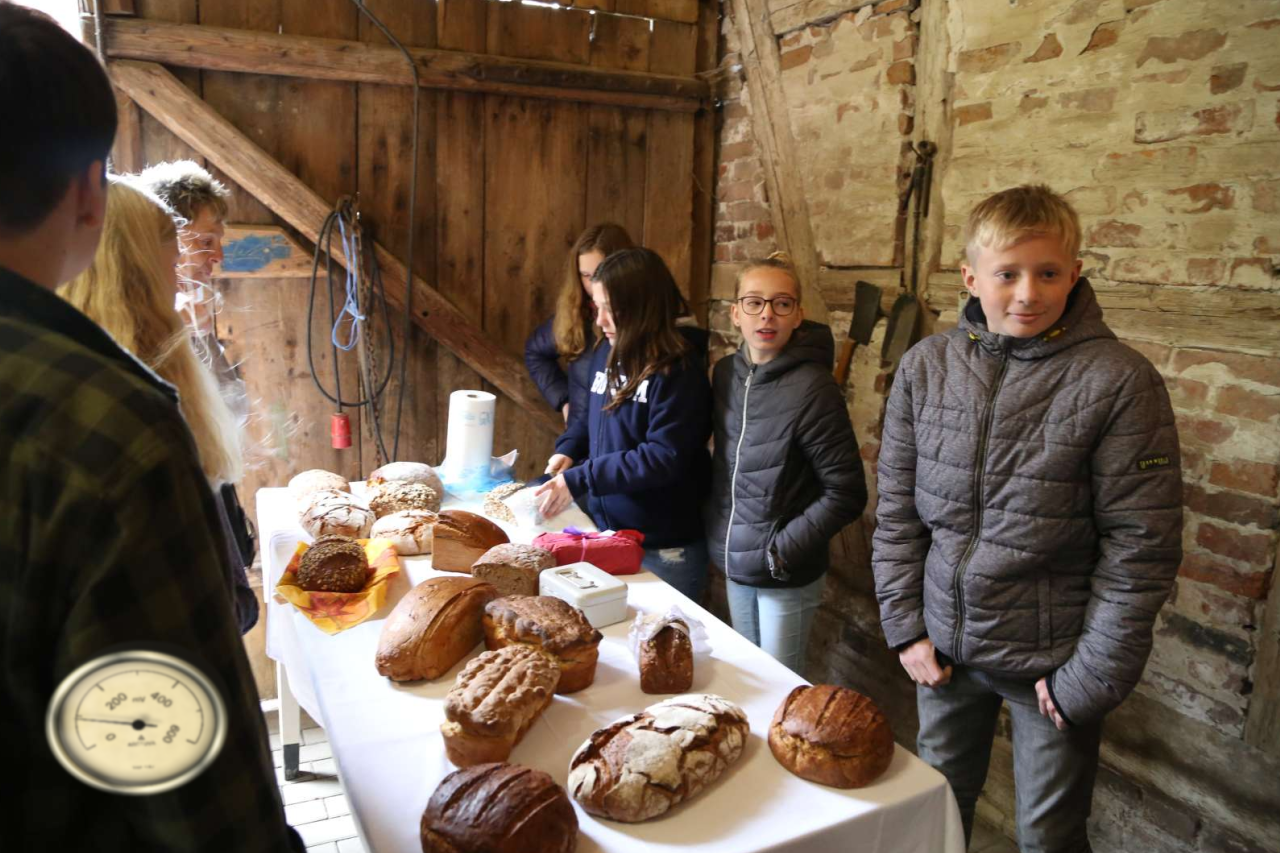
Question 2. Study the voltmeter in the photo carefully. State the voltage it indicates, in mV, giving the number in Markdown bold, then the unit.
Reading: **100** mV
